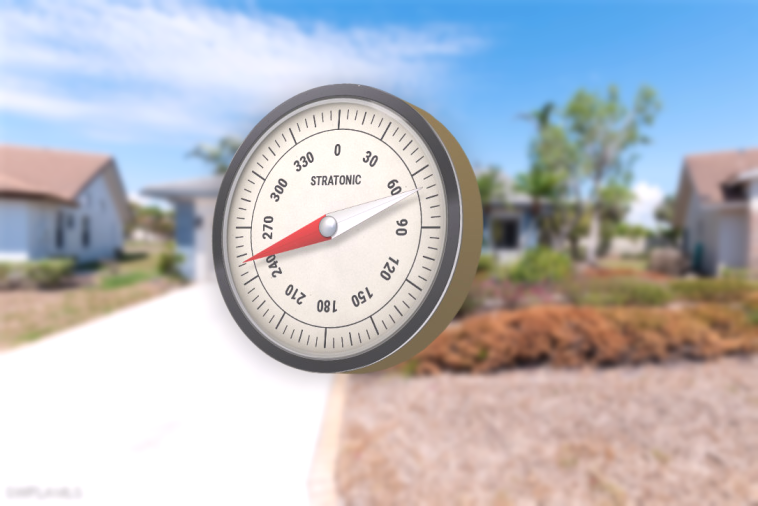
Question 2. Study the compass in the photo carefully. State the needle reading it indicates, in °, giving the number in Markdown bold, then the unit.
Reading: **250** °
